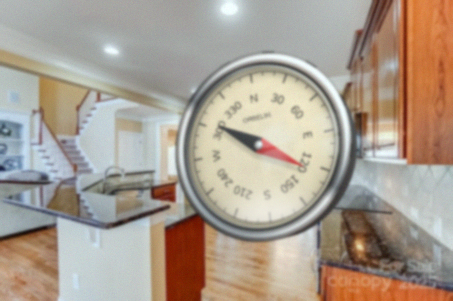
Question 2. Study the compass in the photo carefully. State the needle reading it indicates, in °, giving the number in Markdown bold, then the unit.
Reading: **125** °
